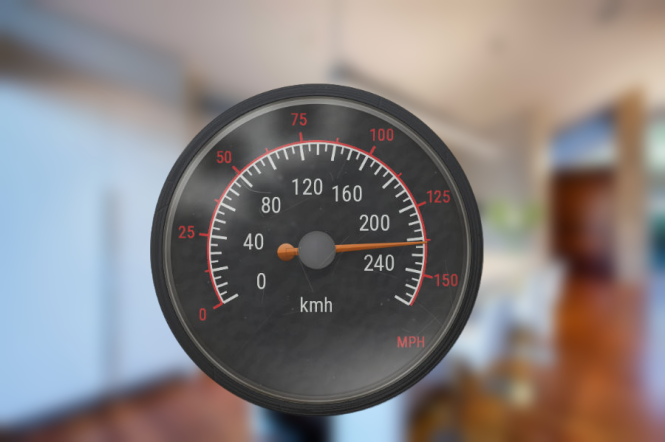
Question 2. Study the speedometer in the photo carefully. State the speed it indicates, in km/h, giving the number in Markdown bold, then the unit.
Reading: **222.5** km/h
